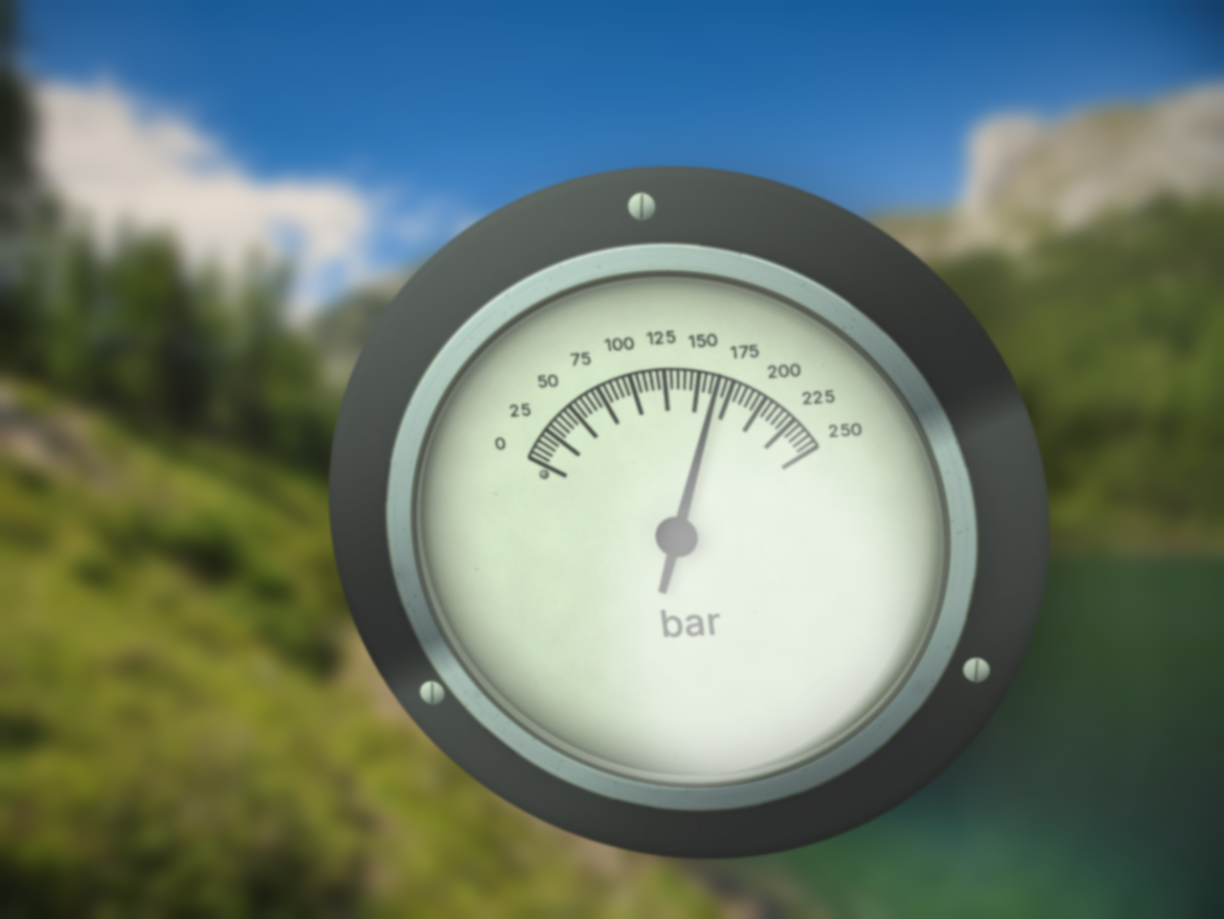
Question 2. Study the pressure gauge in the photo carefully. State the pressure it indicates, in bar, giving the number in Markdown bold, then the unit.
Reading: **165** bar
